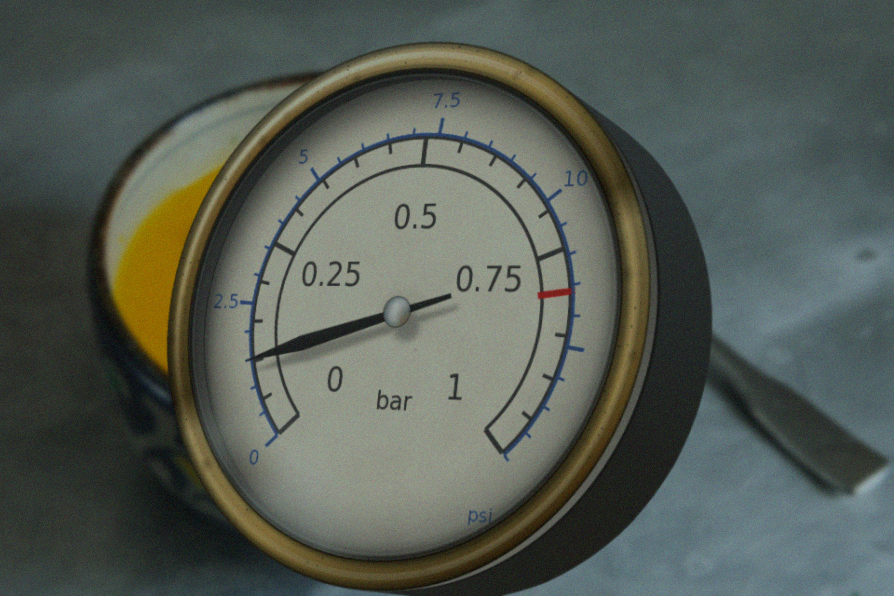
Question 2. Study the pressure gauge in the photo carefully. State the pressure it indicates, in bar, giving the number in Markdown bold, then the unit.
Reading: **0.1** bar
